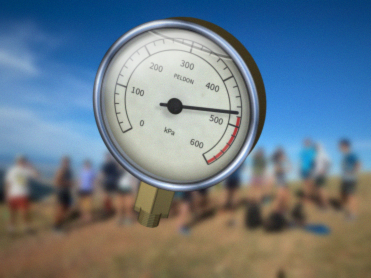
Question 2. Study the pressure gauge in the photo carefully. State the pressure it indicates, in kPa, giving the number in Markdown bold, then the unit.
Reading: **470** kPa
